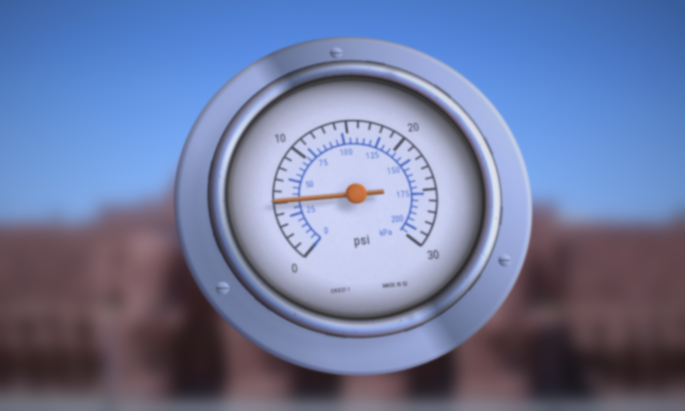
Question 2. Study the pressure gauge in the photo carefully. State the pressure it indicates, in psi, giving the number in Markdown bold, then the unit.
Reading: **5** psi
